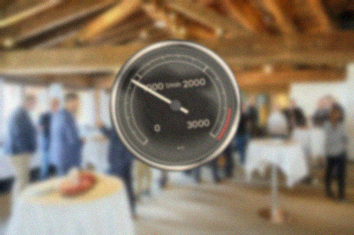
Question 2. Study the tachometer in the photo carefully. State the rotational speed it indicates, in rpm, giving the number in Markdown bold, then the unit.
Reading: **900** rpm
